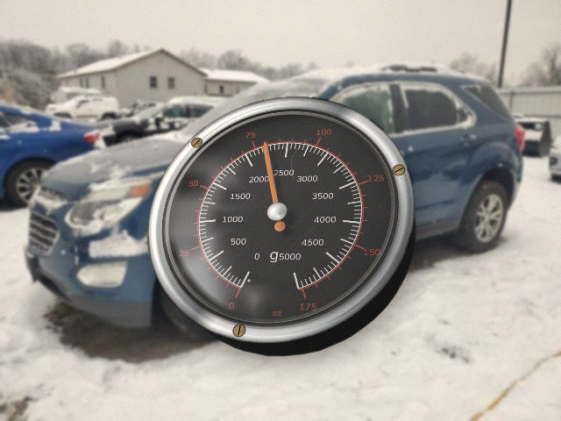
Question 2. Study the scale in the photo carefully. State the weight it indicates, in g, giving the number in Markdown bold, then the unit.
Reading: **2250** g
